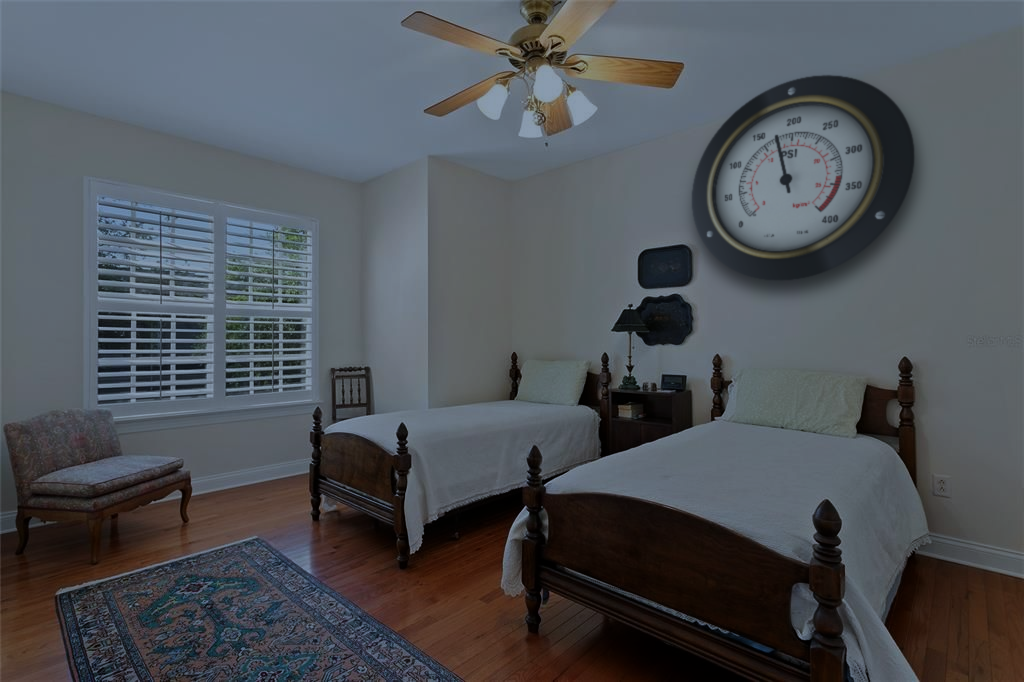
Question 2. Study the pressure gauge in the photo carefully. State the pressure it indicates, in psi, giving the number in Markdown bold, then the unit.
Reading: **175** psi
